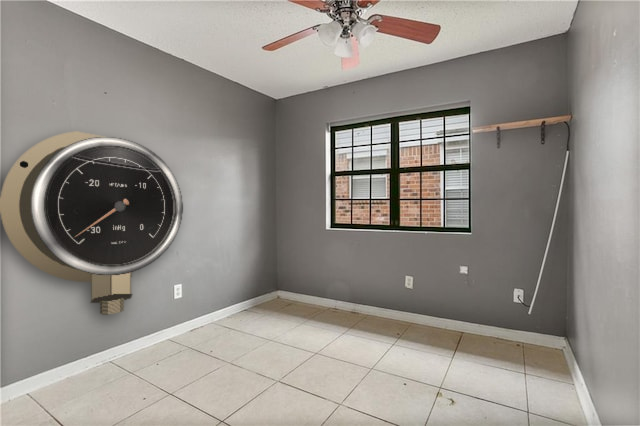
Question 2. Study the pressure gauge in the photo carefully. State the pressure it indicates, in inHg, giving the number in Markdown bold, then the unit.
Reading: **-29** inHg
